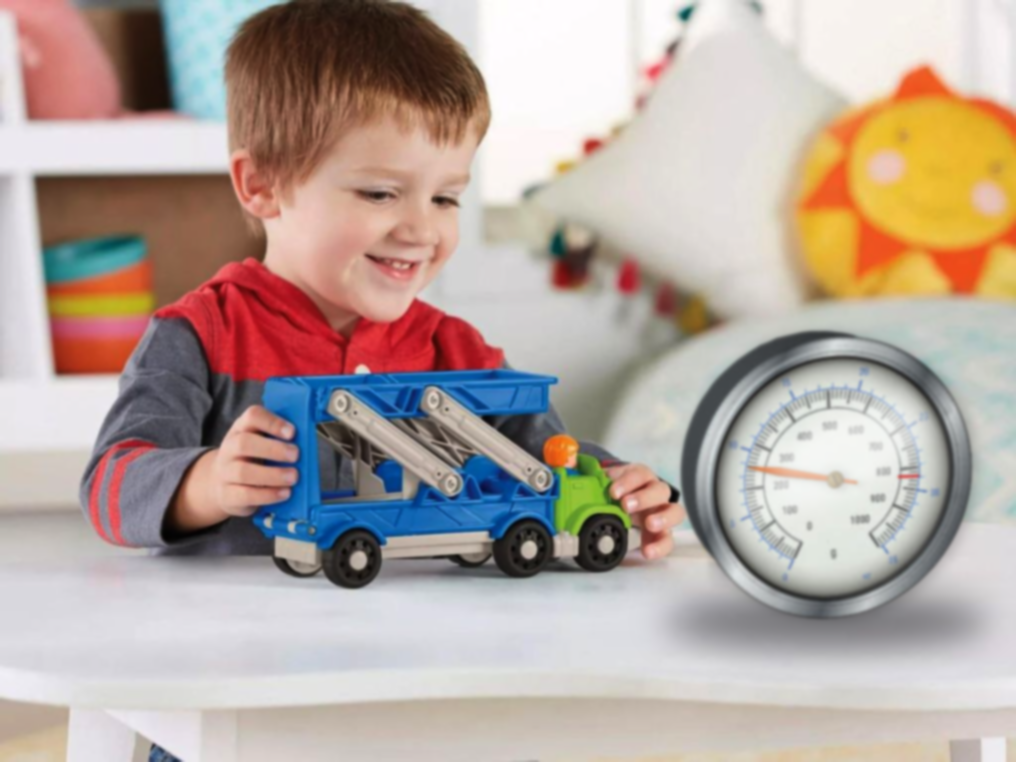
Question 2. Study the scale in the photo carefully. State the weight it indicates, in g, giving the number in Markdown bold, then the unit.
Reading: **250** g
